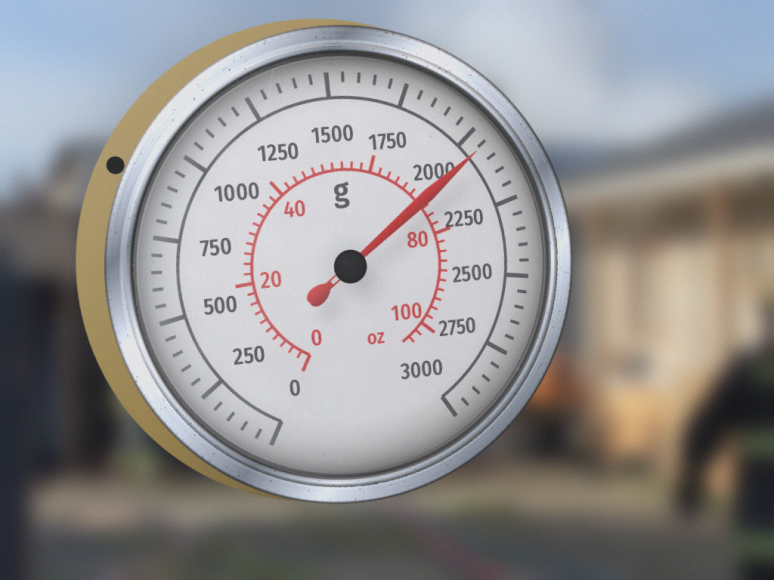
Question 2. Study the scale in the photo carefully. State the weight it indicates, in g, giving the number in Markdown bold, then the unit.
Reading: **2050** g
